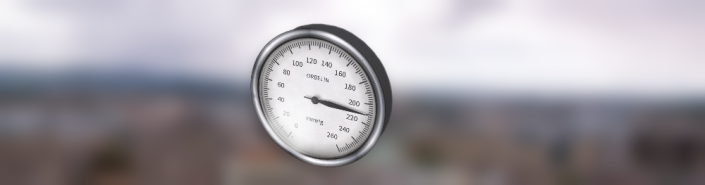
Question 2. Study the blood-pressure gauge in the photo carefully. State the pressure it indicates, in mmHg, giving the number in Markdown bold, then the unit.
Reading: **210** mmHg
